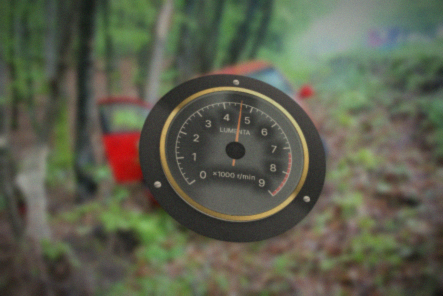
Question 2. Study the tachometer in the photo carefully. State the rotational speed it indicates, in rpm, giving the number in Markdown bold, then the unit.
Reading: **4600** rpm
